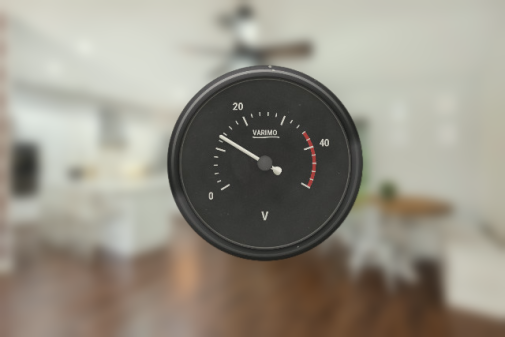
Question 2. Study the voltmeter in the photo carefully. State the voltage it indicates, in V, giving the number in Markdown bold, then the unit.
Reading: **13** V
